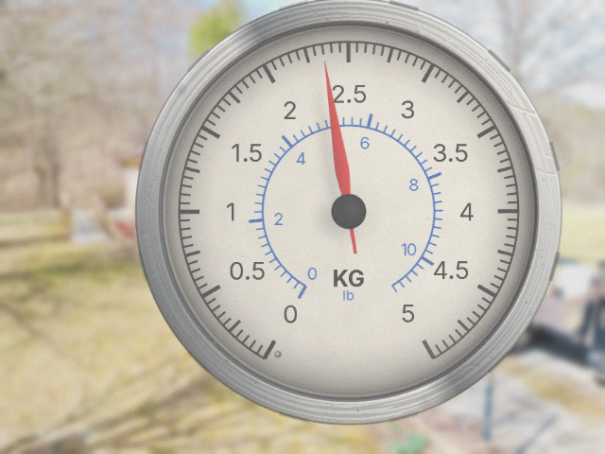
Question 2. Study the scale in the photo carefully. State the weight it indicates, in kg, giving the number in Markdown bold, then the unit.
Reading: **2.35** kg
